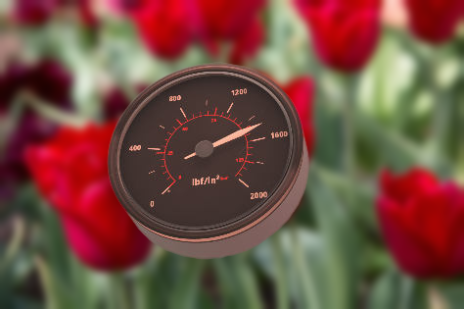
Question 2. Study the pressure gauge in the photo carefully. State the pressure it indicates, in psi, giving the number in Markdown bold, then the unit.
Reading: **1500** psi
